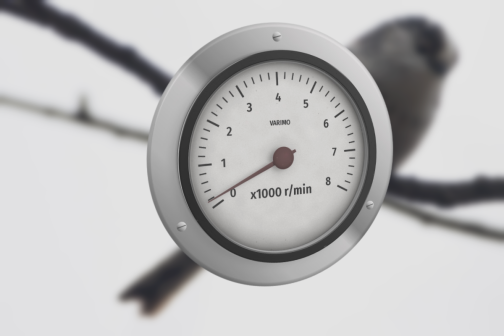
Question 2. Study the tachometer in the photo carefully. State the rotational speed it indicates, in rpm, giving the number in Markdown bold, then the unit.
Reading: **200** rpm
